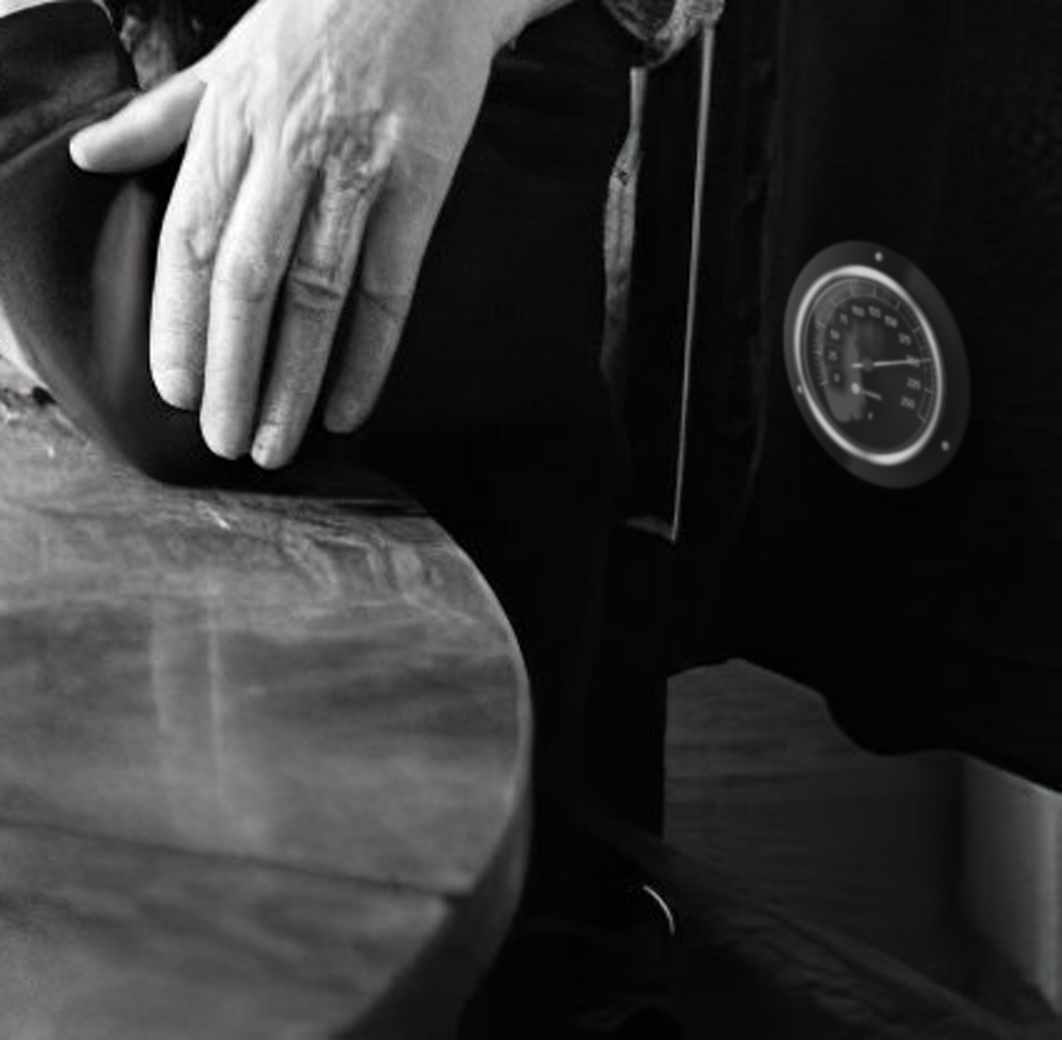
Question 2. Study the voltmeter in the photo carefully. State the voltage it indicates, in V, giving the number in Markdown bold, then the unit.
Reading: **200** V
